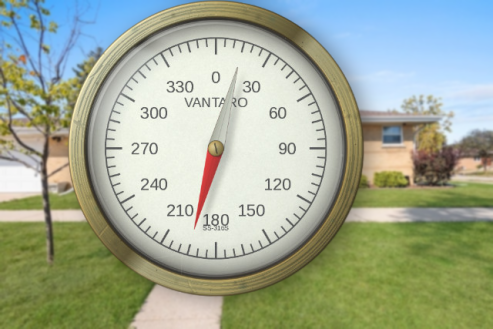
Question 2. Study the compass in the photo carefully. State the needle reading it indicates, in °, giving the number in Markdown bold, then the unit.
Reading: **195** °
